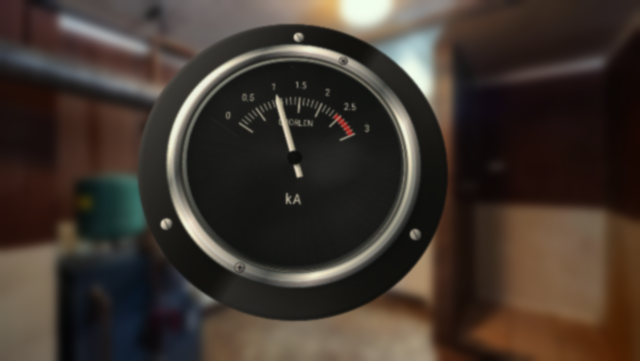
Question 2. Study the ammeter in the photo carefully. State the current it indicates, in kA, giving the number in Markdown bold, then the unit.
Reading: **1** kA
